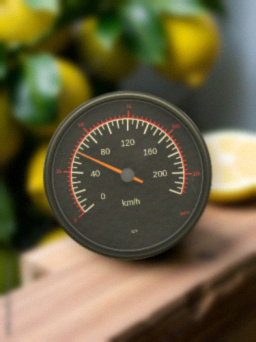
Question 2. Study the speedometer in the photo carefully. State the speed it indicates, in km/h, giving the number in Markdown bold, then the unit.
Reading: **60** km/h
